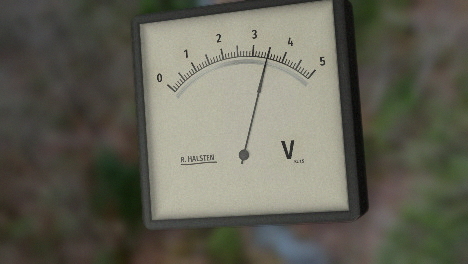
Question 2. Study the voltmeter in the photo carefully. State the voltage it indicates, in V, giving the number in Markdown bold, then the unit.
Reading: **3.5** V
